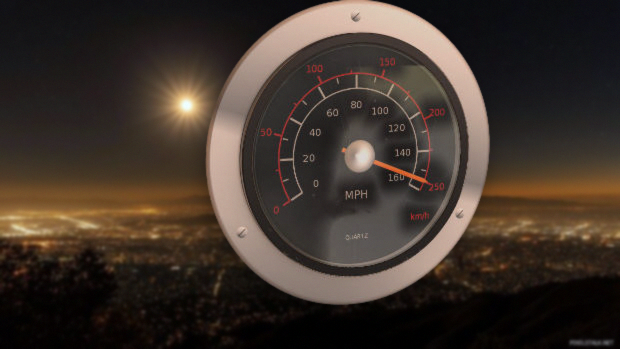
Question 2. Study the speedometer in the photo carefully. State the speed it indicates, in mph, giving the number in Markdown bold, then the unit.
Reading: **155** mph
